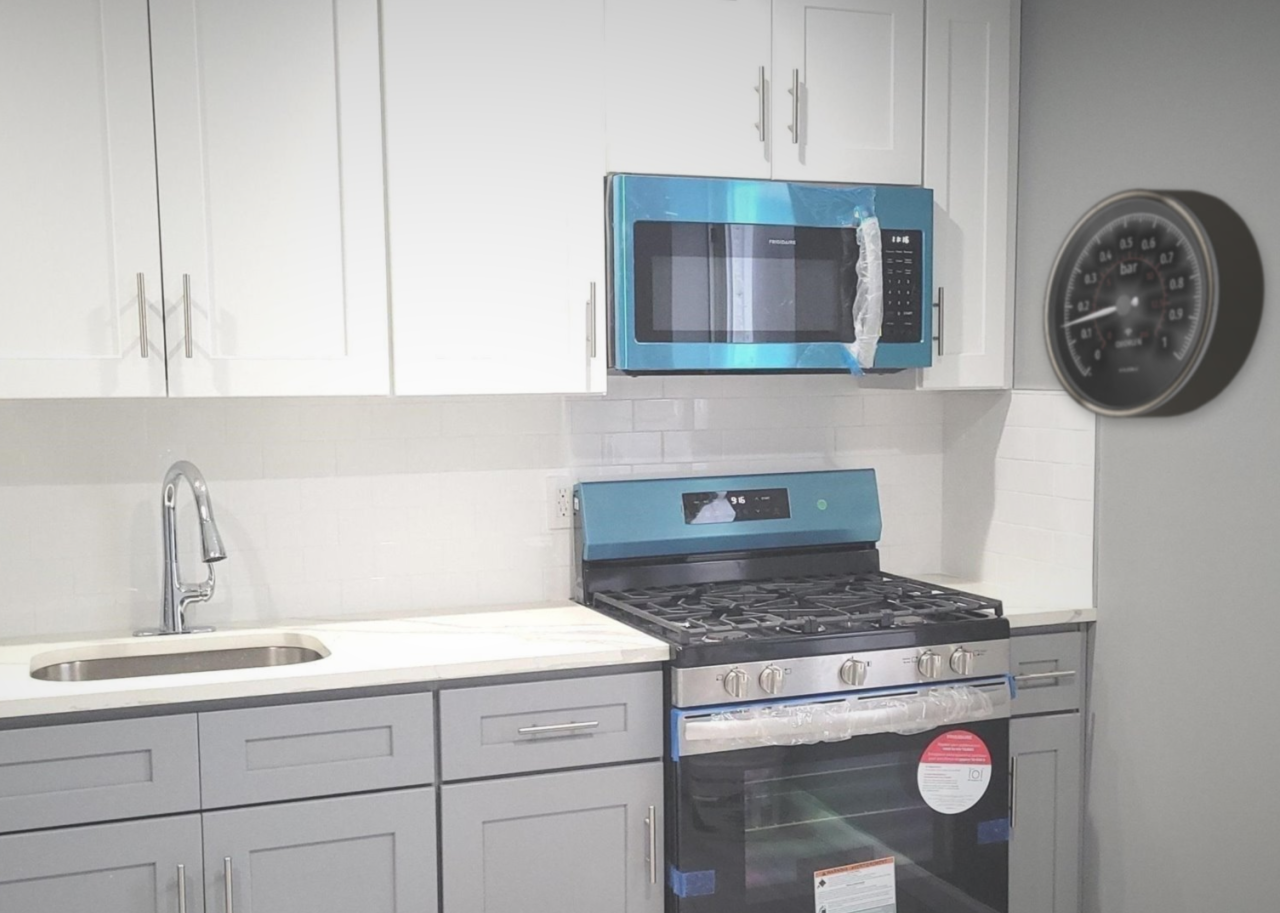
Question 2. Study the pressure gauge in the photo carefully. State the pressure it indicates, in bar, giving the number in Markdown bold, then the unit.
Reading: **0.15** bar
